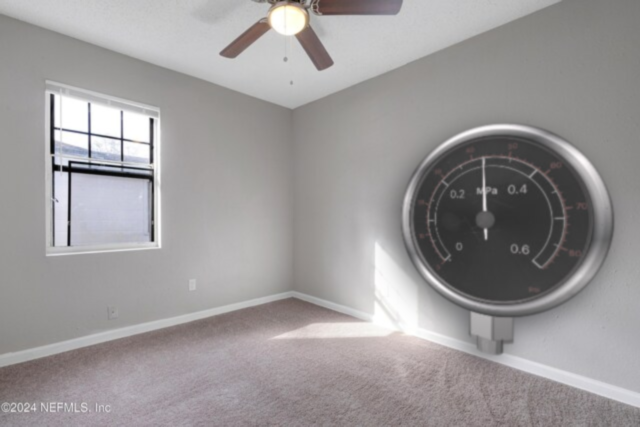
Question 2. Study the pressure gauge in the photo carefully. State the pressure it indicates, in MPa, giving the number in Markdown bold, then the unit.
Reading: **0.3** MPa
